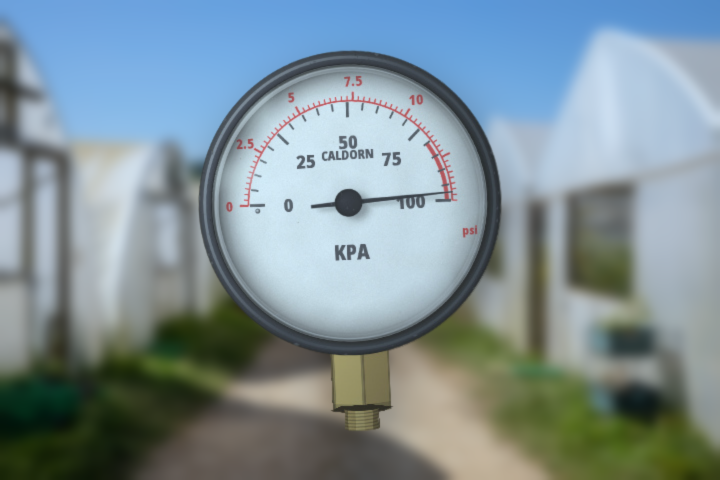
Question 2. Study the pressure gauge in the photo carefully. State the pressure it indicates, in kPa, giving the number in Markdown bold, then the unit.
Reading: **97.5** kPa
